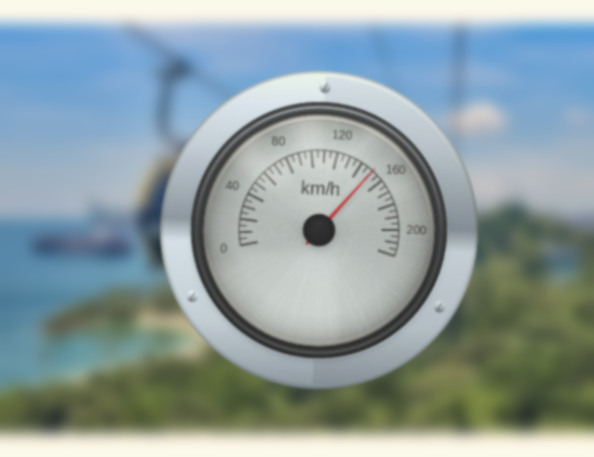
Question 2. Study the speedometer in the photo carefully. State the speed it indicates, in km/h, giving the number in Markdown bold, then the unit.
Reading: **150** km/h
